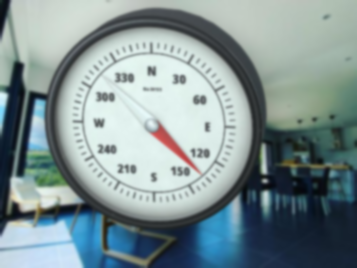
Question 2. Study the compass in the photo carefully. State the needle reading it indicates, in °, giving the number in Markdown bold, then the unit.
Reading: **135** °
